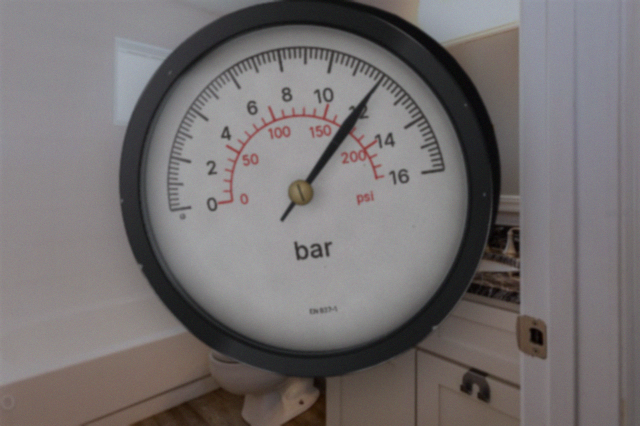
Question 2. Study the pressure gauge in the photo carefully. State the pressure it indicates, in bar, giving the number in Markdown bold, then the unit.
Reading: **12** bar
